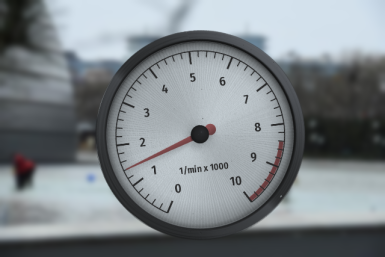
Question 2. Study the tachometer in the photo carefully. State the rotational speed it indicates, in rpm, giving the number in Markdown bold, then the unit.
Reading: **1400** rpm
